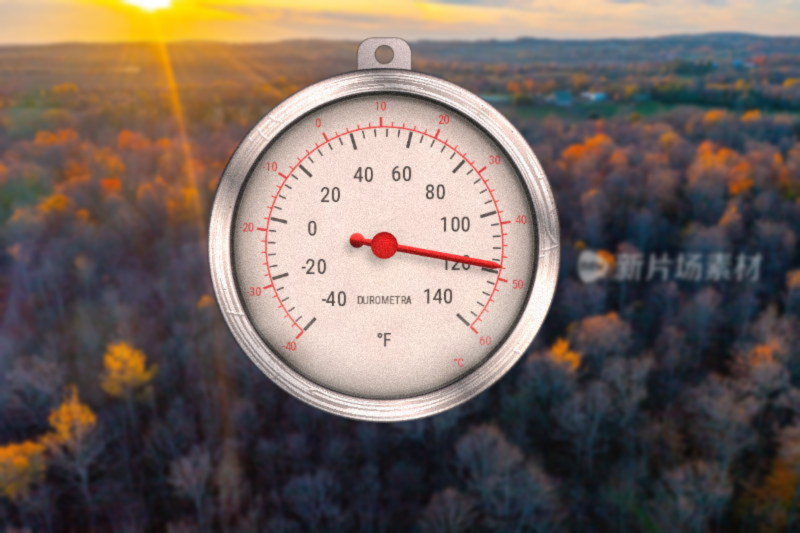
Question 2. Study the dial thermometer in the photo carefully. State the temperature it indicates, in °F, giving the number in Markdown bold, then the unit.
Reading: **118** °F
